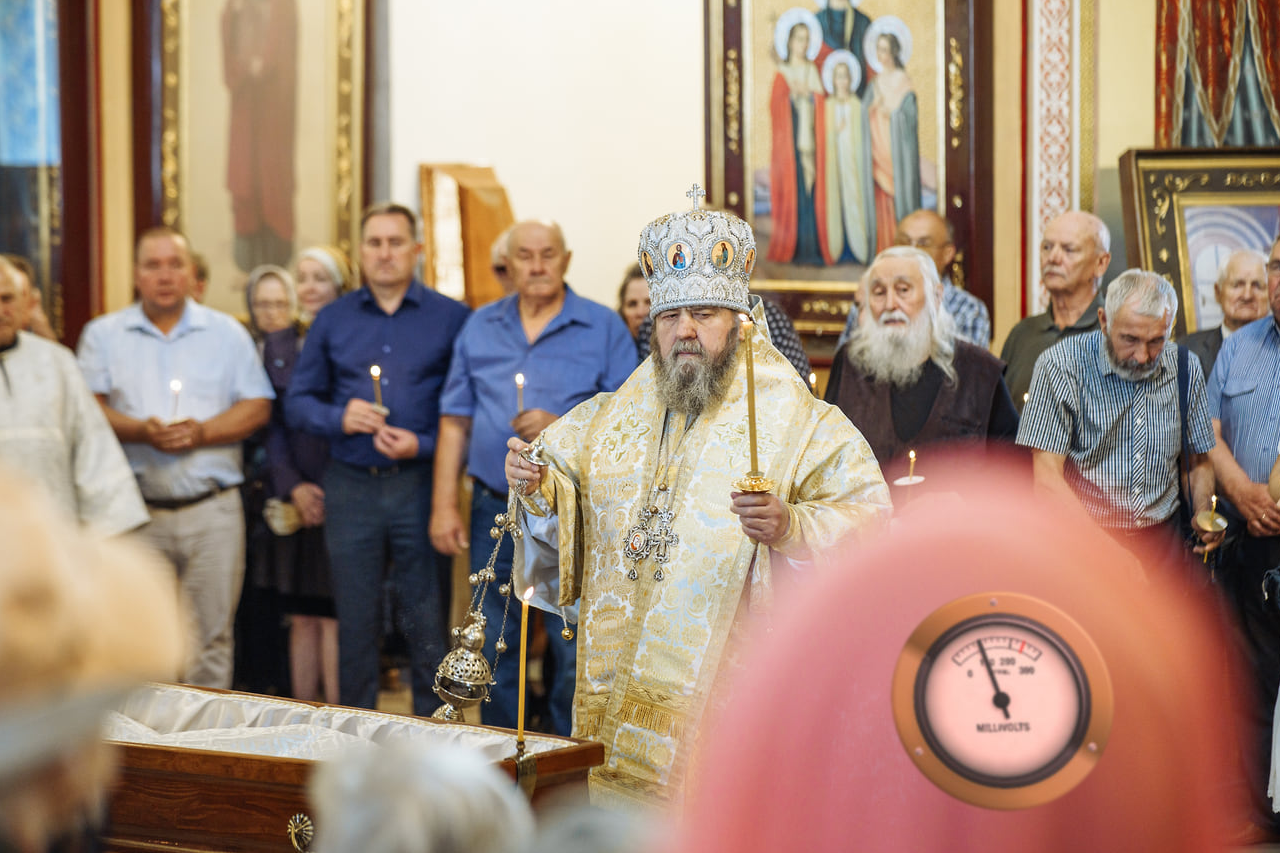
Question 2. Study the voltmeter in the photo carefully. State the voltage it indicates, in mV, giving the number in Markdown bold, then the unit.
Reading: **100** mV
